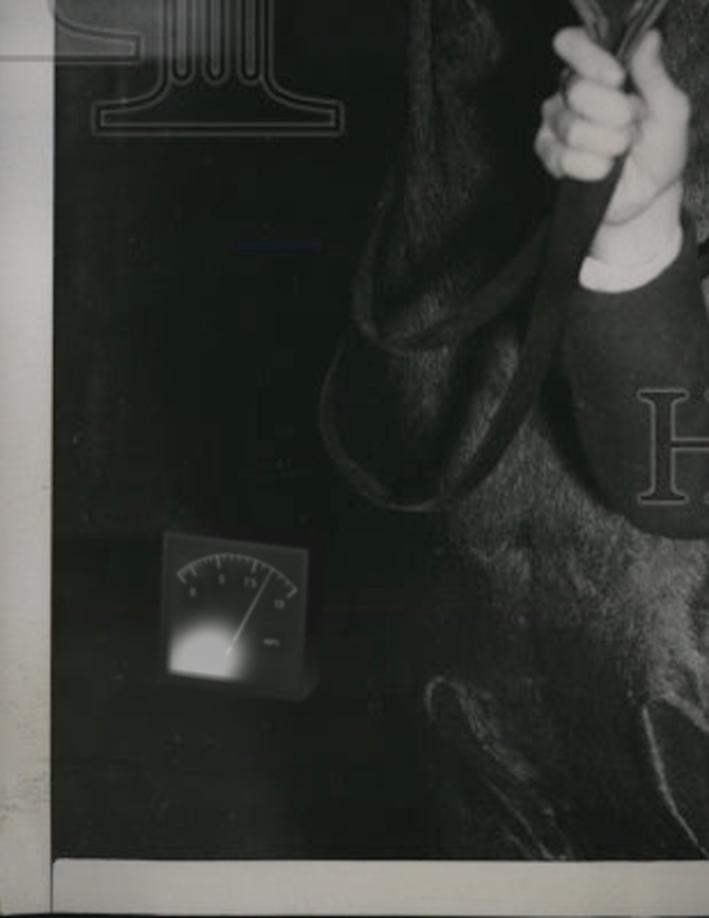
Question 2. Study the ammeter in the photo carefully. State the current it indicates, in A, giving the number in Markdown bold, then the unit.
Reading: **8.5** A
